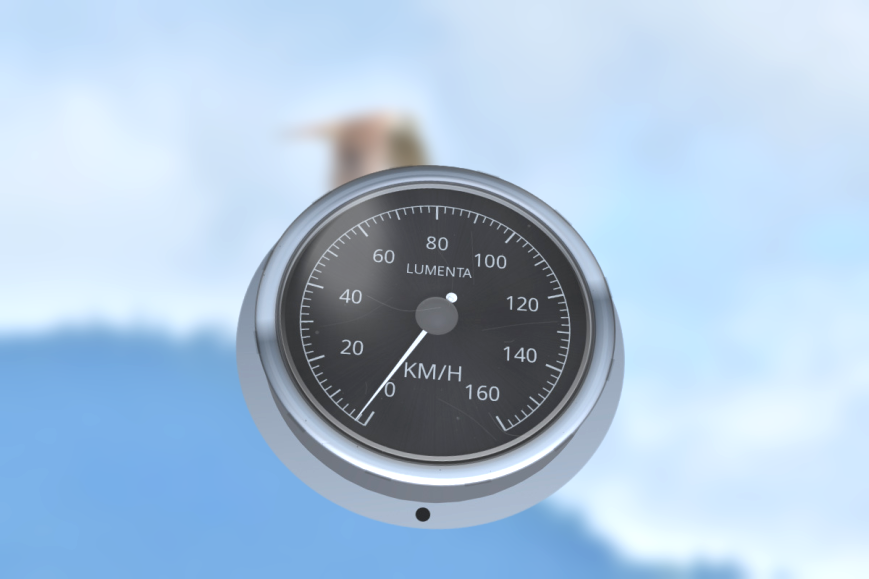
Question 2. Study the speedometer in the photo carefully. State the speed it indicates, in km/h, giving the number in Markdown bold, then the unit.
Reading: **2** km/h
